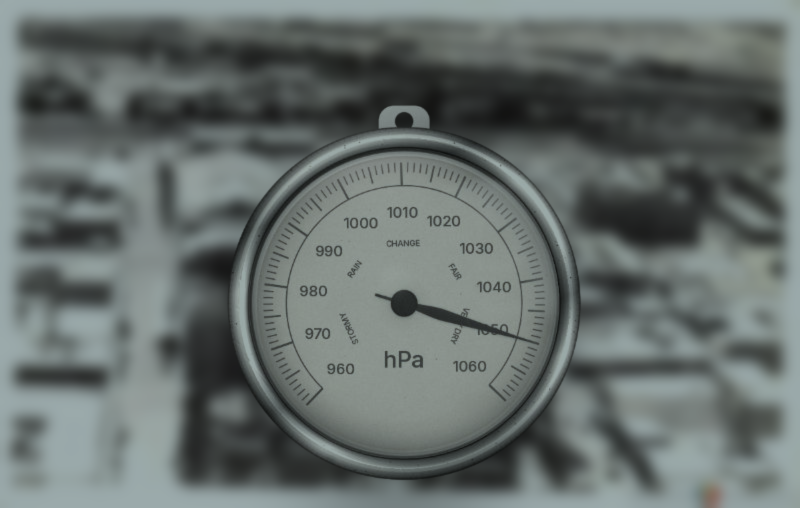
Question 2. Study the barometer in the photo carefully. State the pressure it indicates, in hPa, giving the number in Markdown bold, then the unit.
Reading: **1050** hPa
